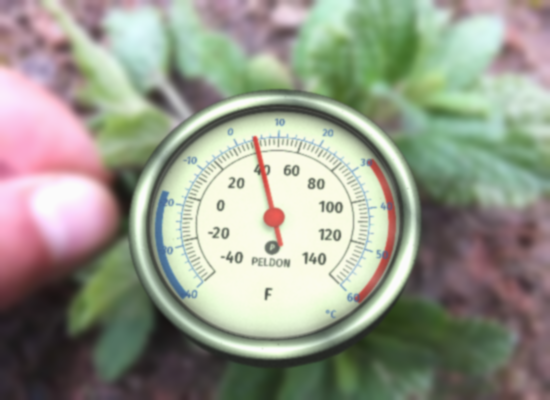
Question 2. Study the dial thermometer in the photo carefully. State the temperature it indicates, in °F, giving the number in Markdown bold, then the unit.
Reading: **40** °F
